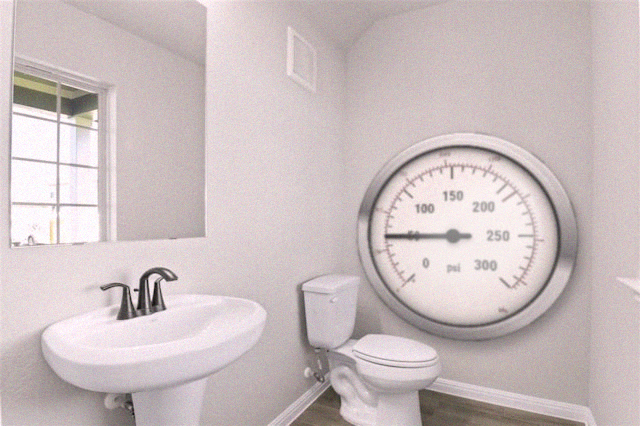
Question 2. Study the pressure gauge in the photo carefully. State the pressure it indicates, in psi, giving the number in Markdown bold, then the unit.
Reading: **50** psi
